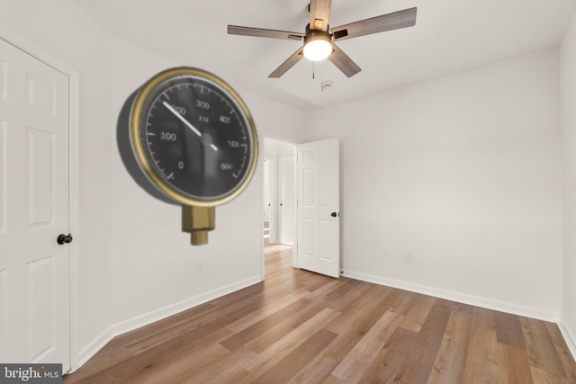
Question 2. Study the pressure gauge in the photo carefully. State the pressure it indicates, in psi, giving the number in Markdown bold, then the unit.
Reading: **180** psi
